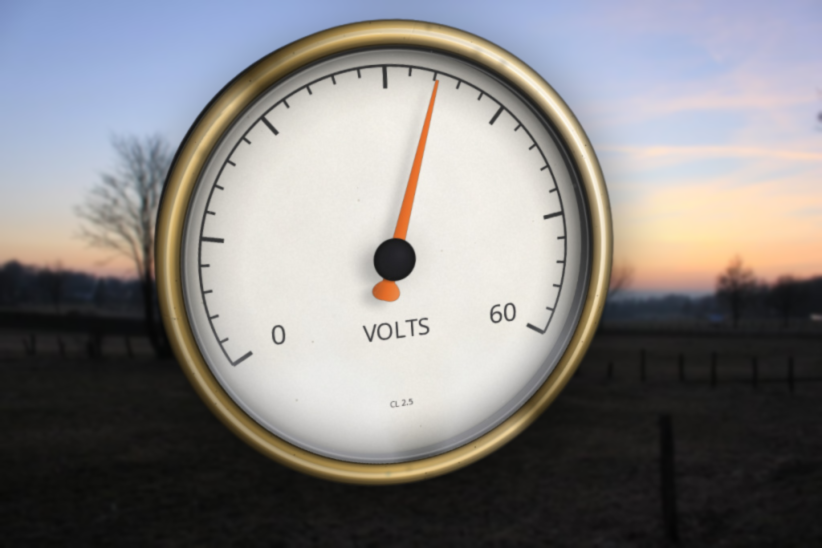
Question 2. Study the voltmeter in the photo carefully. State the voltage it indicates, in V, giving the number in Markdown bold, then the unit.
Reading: **34** V
